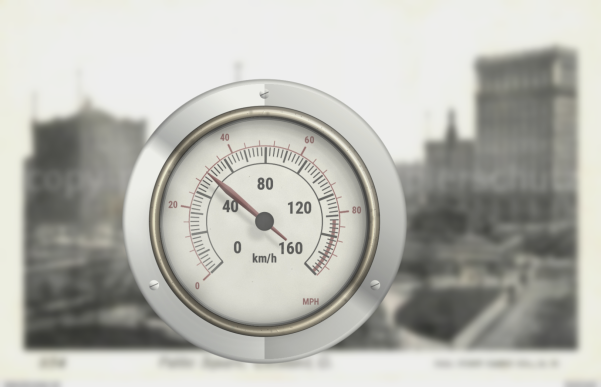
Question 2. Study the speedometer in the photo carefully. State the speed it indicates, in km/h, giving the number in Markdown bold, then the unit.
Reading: **50** km/h
